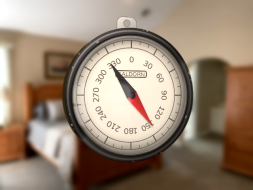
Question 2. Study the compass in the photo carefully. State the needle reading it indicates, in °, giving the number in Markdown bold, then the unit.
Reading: **145** °
